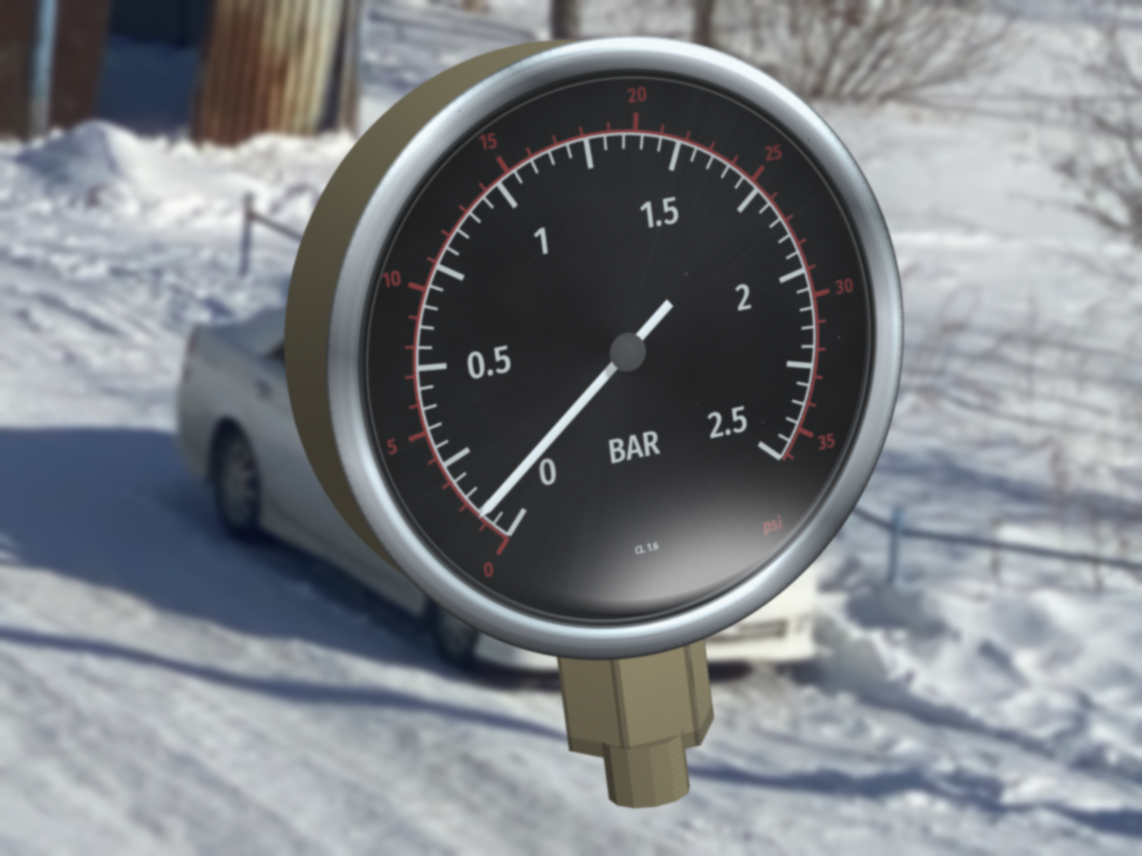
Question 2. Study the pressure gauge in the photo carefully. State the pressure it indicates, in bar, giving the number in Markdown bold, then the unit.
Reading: **0.1** bar
